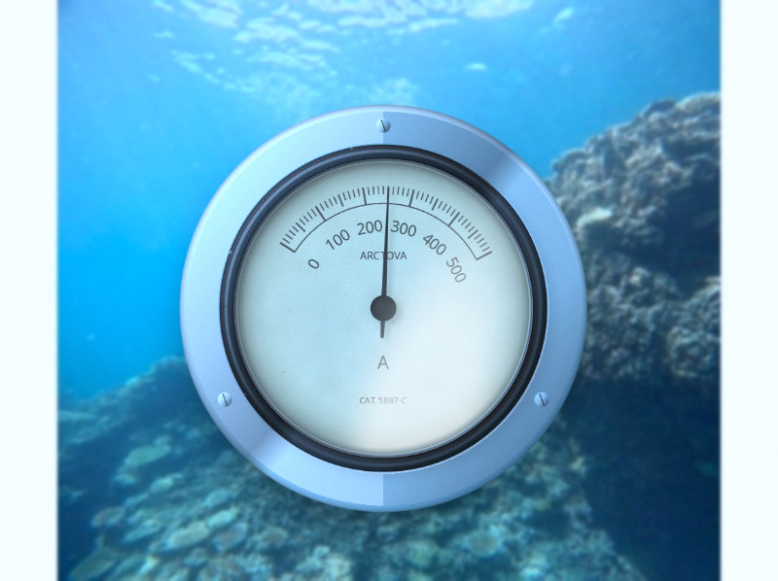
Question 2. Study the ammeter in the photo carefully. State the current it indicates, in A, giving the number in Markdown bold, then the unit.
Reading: **250** A
